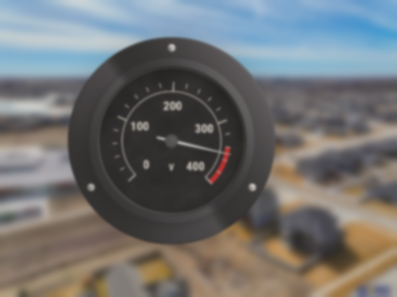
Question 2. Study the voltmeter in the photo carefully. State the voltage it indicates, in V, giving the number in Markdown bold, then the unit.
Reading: **350** V
